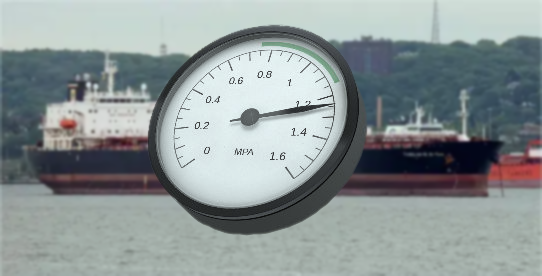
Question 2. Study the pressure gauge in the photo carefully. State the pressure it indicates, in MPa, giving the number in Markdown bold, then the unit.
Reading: **1.25** MPa
